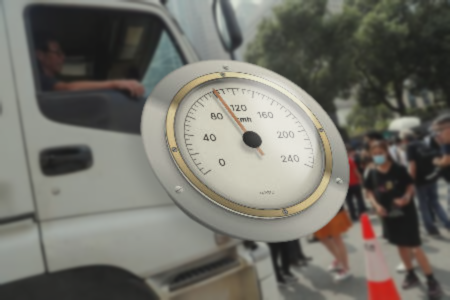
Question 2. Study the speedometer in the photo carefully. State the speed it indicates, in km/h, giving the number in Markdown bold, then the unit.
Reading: **100** km/h
